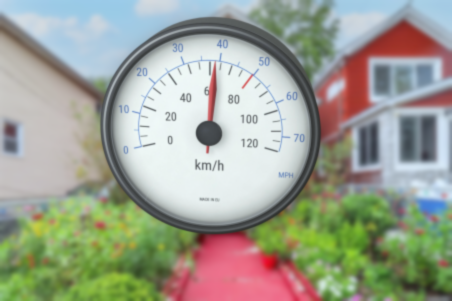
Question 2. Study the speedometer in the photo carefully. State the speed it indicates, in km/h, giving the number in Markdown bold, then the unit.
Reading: **62.5** km/h
